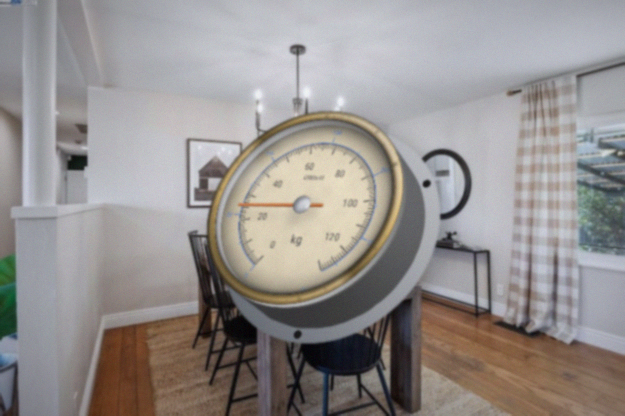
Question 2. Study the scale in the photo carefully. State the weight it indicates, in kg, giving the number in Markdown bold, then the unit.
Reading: **25** kg
